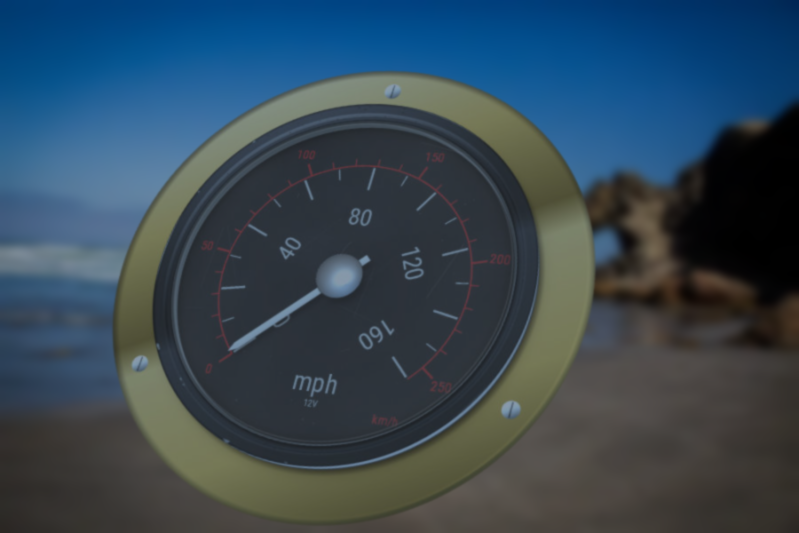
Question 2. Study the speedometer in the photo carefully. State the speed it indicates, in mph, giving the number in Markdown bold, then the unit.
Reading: **0** mph
